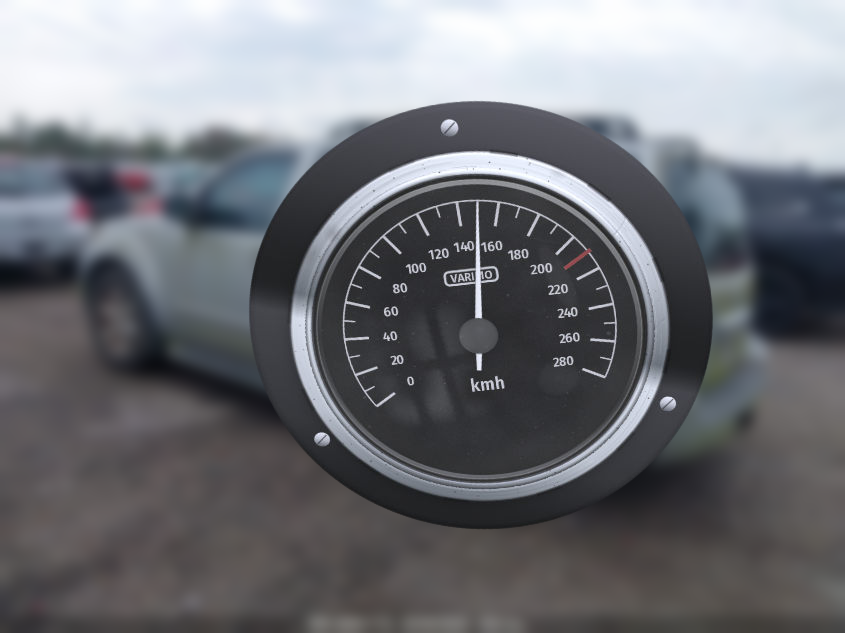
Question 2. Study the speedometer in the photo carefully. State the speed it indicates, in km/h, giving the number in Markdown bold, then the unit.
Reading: **150** km/h
